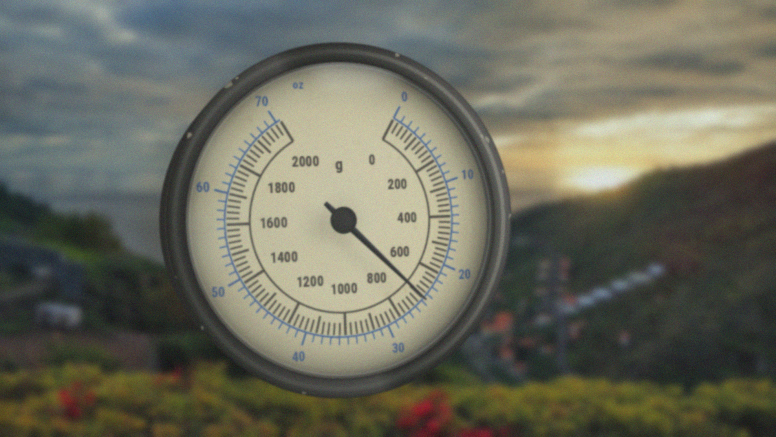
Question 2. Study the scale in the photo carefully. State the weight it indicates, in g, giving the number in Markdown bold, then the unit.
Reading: **700** g
